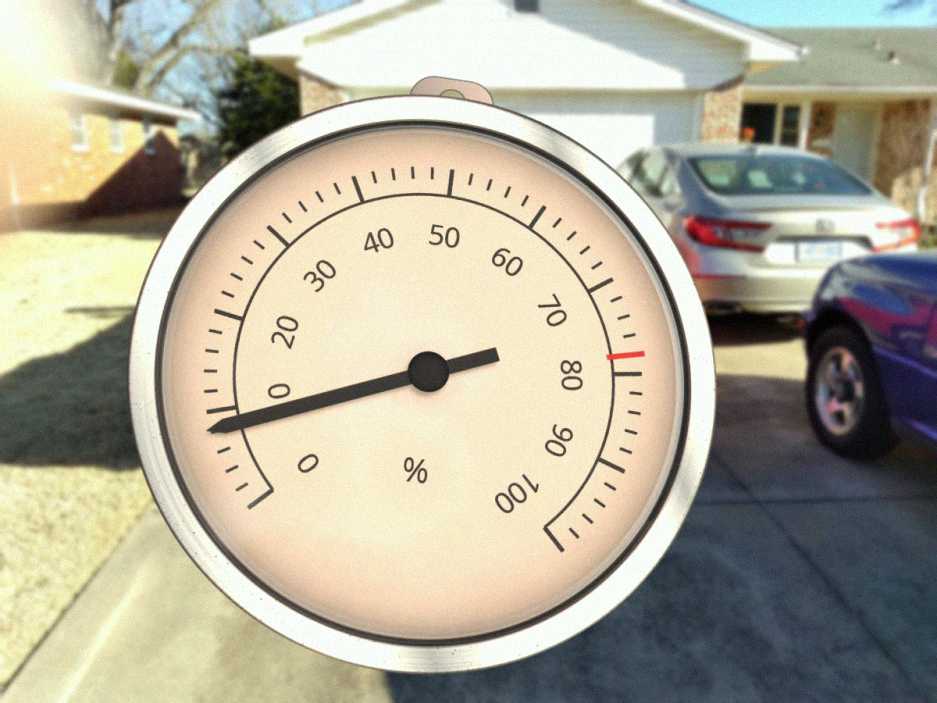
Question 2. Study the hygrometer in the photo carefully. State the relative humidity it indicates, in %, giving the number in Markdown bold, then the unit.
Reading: **8** %
